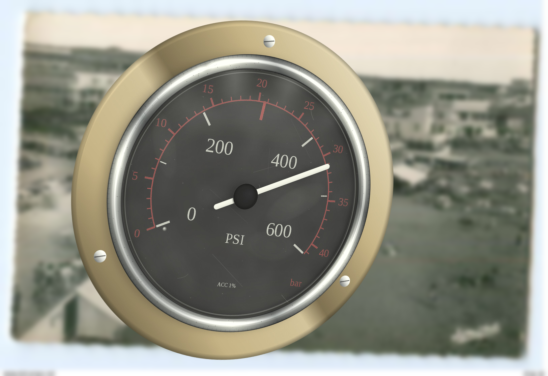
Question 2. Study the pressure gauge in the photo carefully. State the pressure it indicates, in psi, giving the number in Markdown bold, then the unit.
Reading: **450** psi
